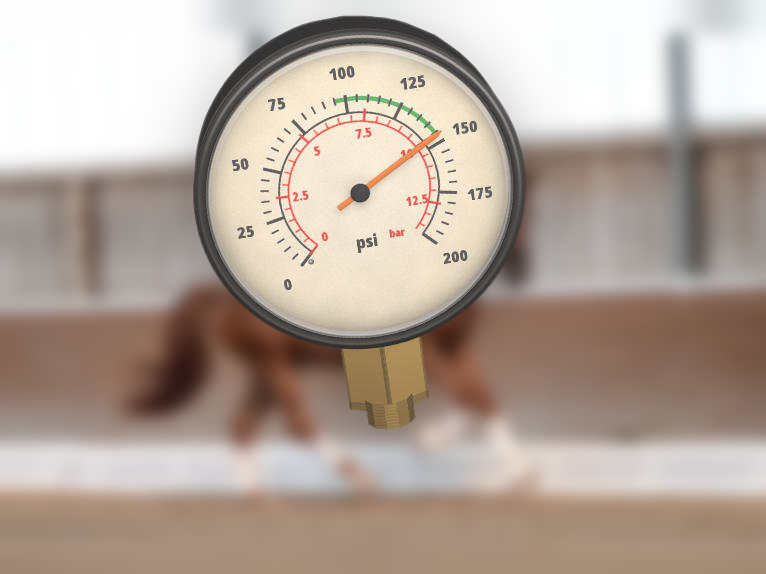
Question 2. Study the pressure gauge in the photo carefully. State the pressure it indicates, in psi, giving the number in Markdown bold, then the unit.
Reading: **145** psi
